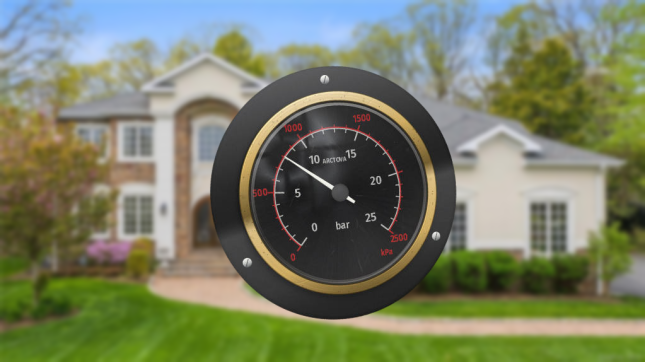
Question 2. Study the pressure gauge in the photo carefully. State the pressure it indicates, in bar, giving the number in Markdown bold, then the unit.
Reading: **8** bar
